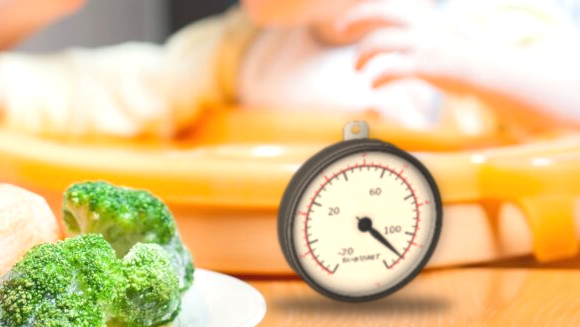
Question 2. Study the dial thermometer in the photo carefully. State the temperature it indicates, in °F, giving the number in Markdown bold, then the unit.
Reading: **112** °F
